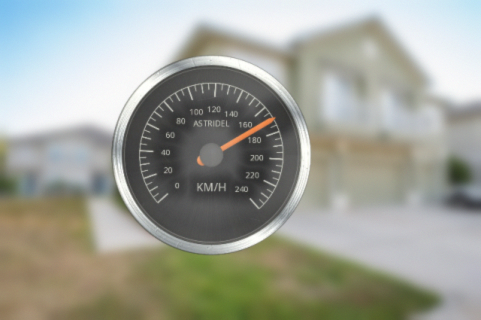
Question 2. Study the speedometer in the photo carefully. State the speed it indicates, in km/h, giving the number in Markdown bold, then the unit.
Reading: **170** km/h
